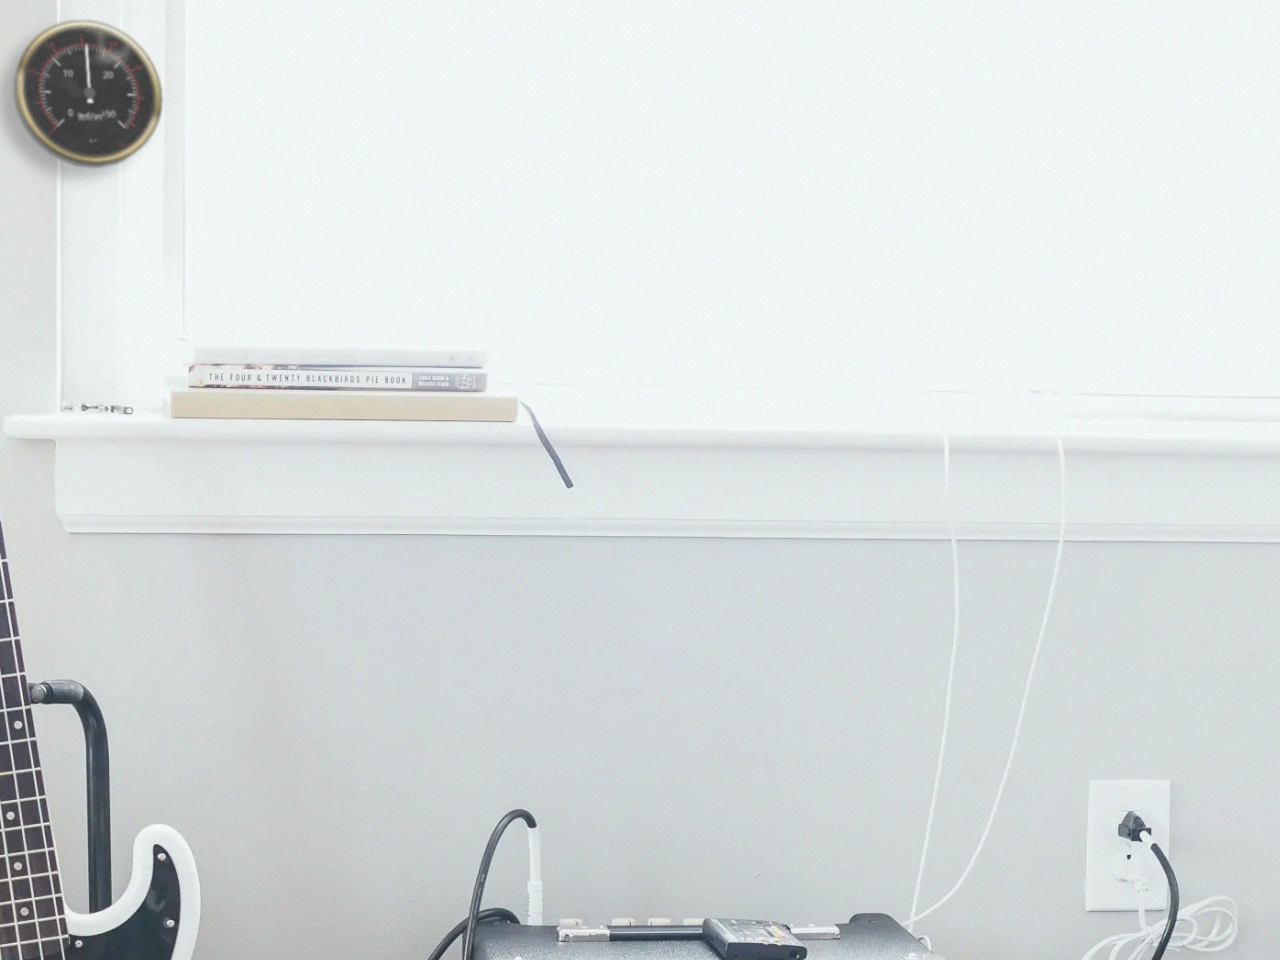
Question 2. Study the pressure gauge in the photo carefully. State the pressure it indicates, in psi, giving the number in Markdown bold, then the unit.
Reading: **15** psi
